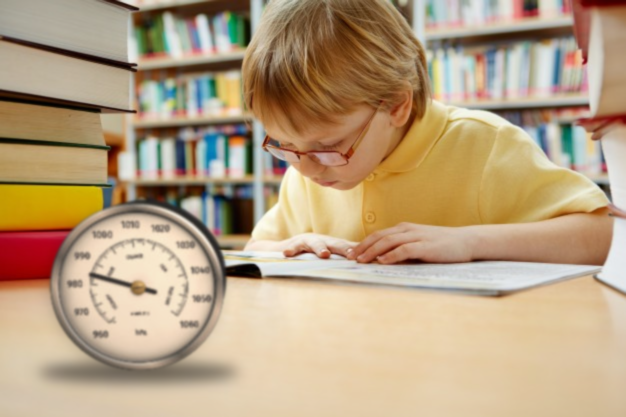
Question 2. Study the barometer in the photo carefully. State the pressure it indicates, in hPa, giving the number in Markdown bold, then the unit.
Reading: **985** hPa
